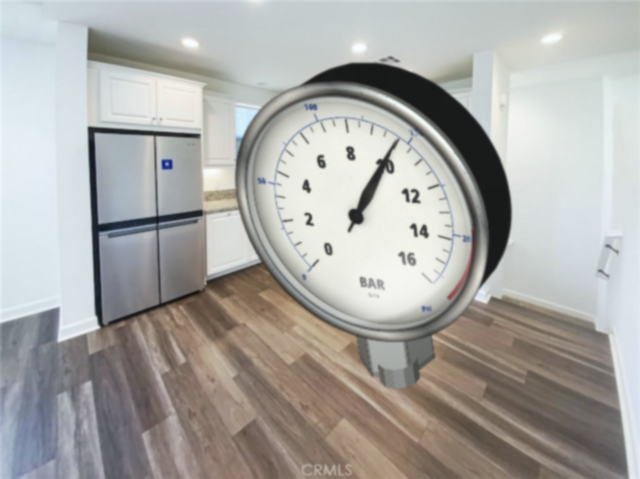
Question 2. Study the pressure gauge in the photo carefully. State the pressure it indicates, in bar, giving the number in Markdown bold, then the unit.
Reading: **10** bar
